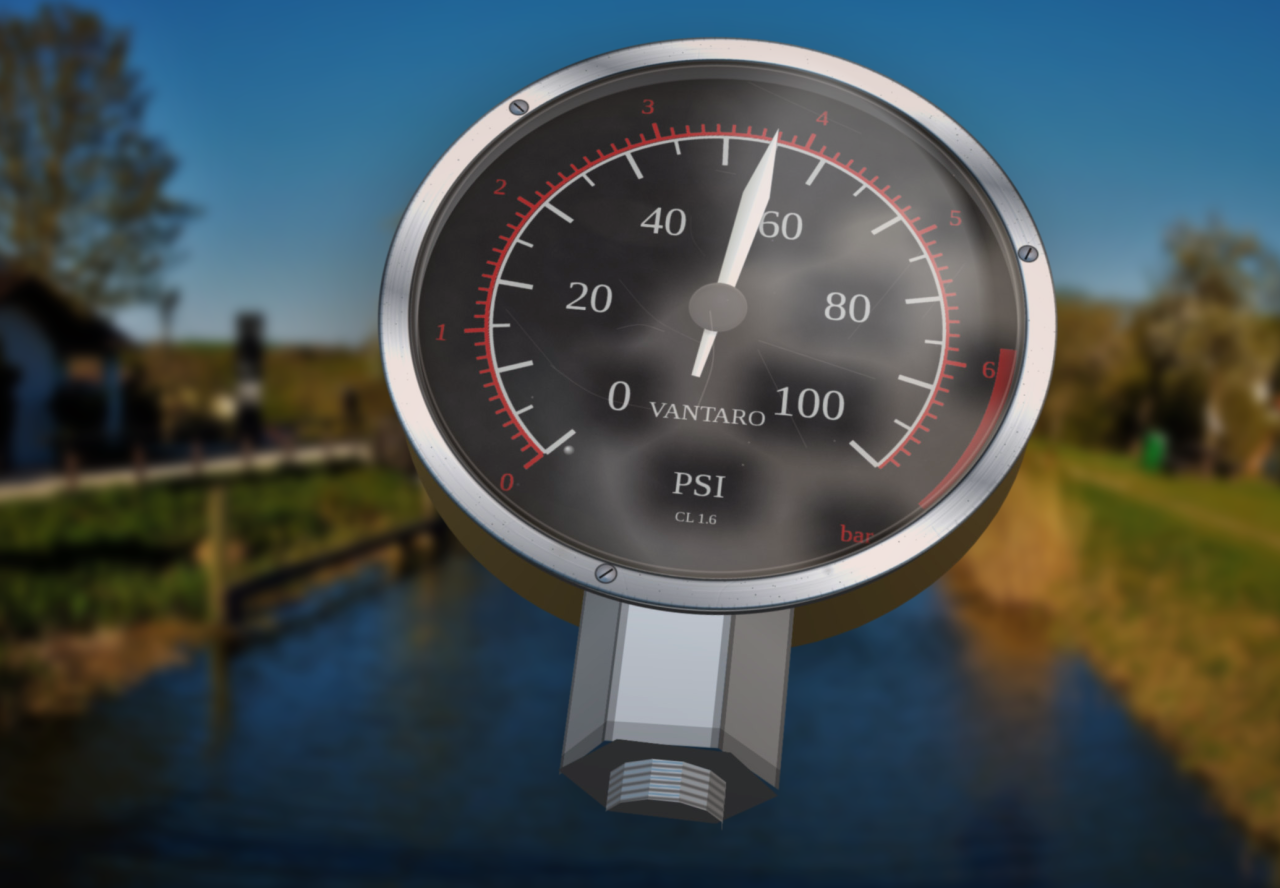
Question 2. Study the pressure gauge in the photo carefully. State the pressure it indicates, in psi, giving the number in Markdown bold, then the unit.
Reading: **55** psi
